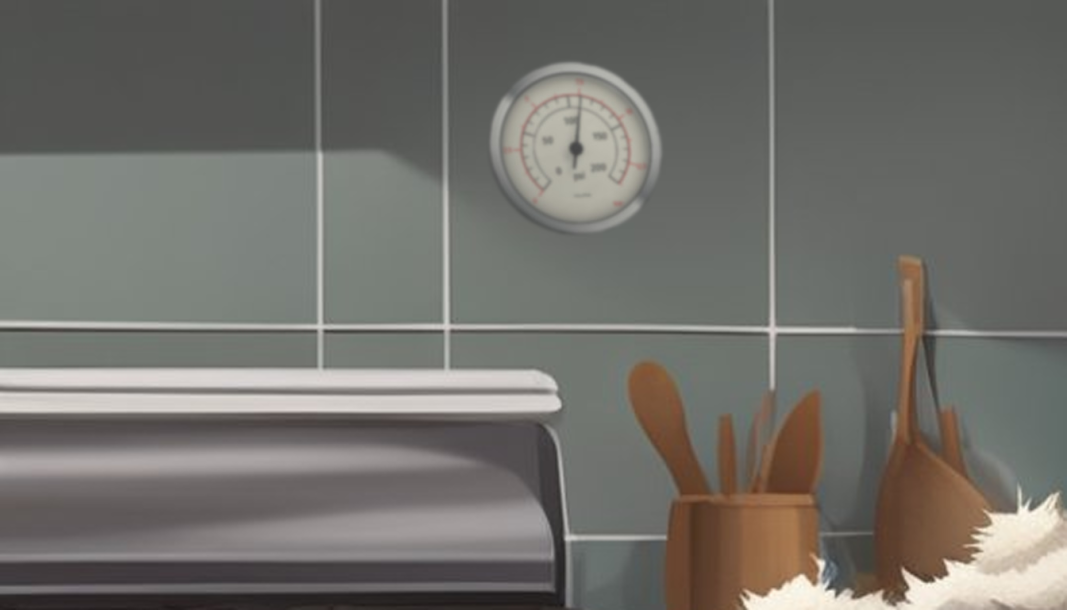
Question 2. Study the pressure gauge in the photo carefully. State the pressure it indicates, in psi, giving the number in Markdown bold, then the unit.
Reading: **110** psi
